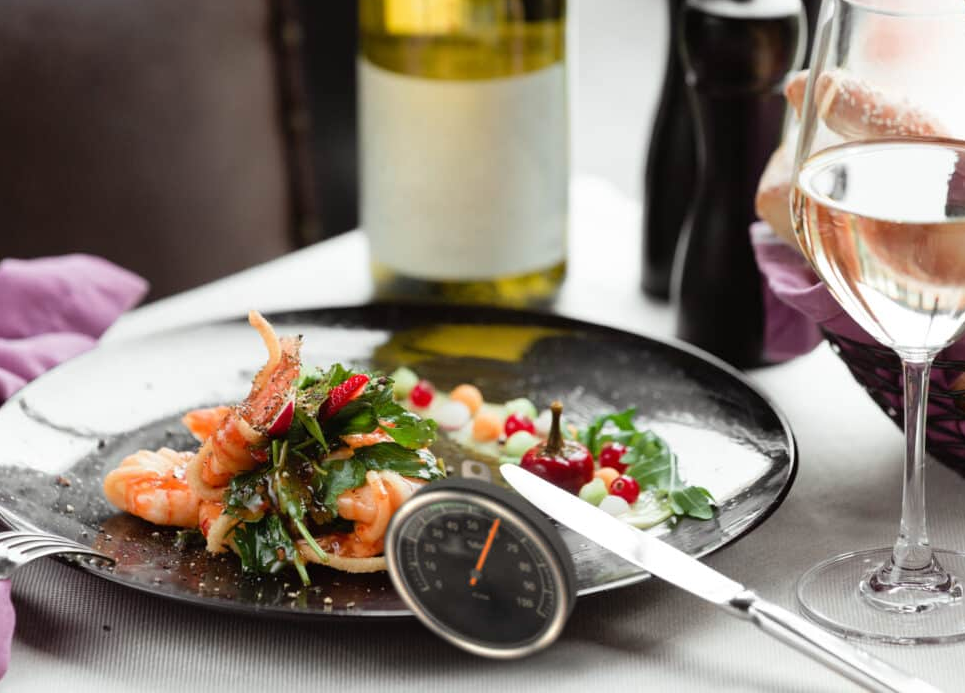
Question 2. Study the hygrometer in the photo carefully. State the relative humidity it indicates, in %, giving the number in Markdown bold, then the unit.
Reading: **60** %
